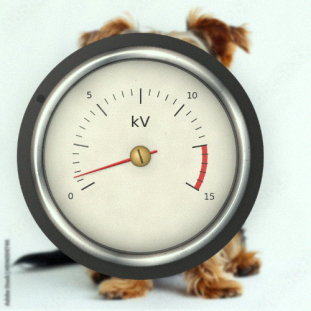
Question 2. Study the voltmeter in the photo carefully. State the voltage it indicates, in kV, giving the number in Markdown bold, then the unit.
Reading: **0.75** kV
